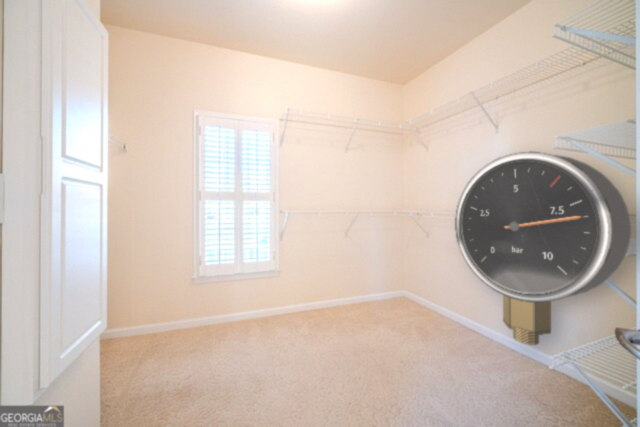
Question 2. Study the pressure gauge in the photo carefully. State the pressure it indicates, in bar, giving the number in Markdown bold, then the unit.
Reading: **8** bar
